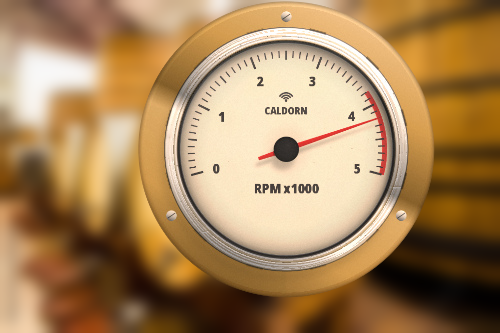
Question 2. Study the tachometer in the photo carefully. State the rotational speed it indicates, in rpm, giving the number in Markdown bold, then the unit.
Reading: **4200** rpm
